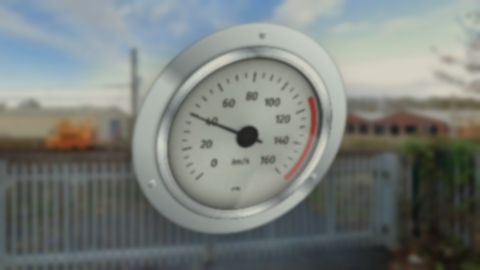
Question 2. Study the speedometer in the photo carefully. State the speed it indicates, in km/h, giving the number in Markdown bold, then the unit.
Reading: **40** km/h
